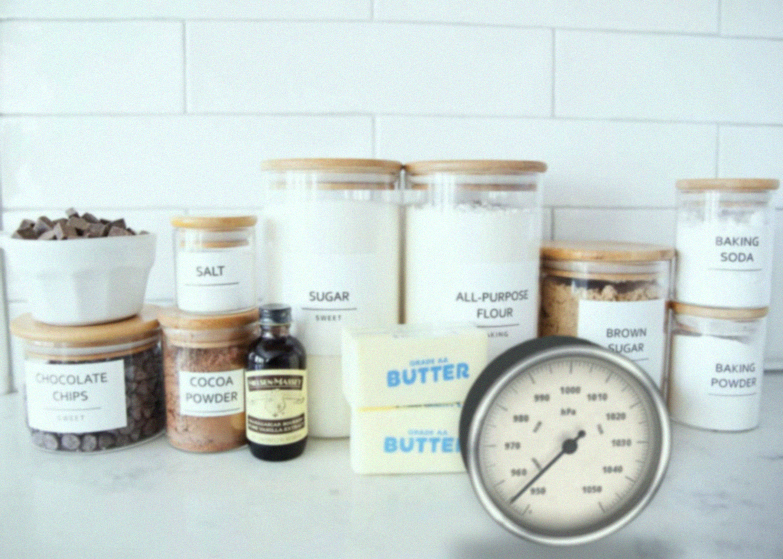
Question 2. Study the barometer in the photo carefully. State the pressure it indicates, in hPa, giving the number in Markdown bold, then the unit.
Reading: **955** hPa
